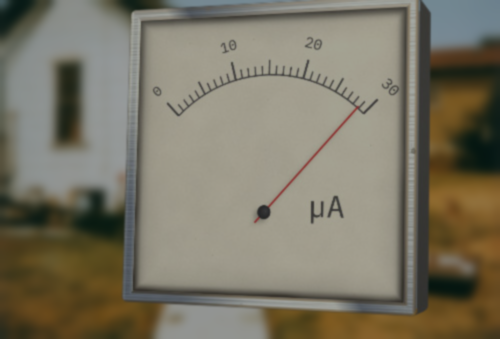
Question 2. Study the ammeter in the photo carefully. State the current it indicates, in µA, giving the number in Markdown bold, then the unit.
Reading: **29** µA
